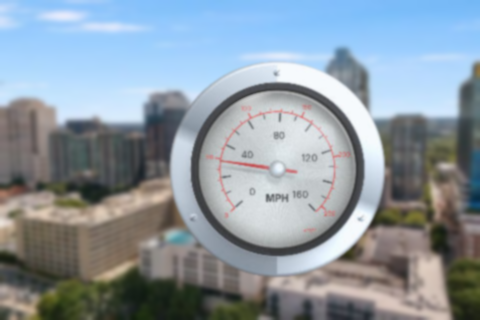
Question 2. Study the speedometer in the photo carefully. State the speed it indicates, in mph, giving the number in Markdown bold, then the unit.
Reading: **30** mph
